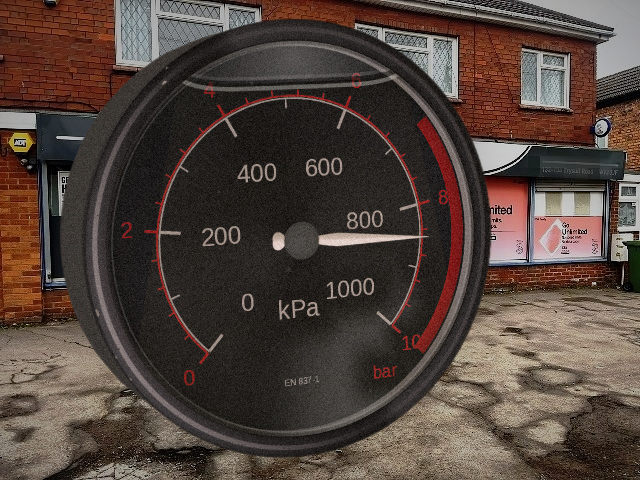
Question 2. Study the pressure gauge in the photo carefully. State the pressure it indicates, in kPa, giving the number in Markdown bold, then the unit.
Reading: **850** kPa
